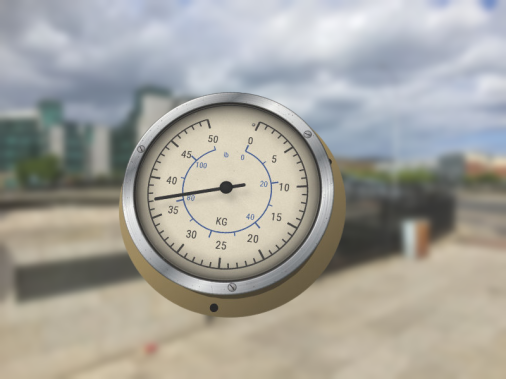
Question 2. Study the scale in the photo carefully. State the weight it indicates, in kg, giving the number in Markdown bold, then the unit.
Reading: **37** kg
